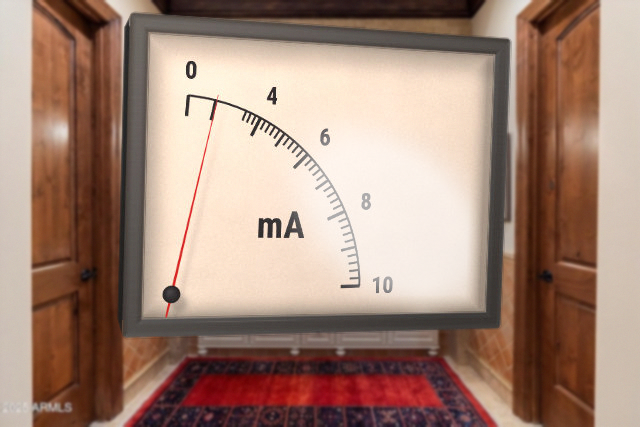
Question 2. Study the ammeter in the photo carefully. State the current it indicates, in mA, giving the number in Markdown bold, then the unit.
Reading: **2** mA
